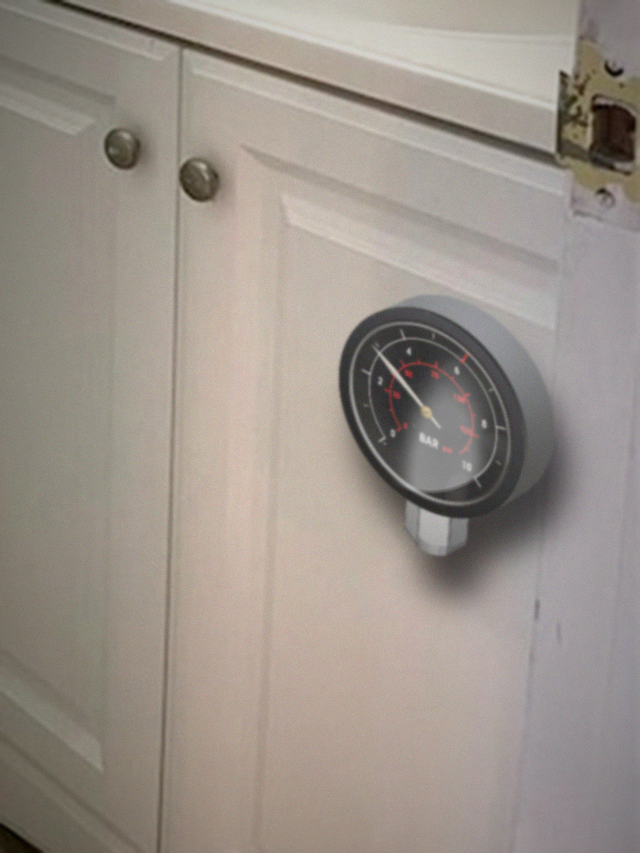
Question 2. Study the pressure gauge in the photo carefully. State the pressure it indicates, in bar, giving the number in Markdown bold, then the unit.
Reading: **3** bar
